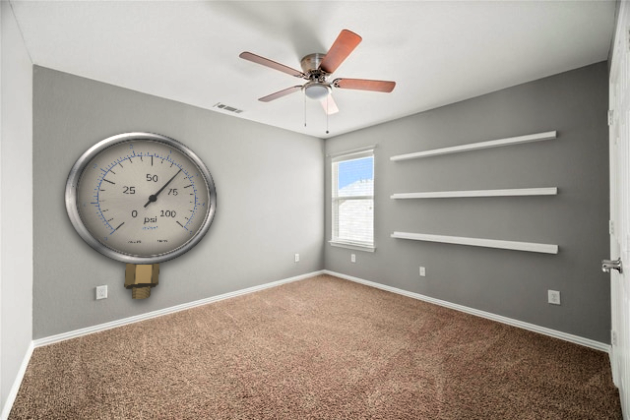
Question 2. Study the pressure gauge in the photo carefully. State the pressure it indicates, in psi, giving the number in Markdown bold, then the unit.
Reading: **65** psi
